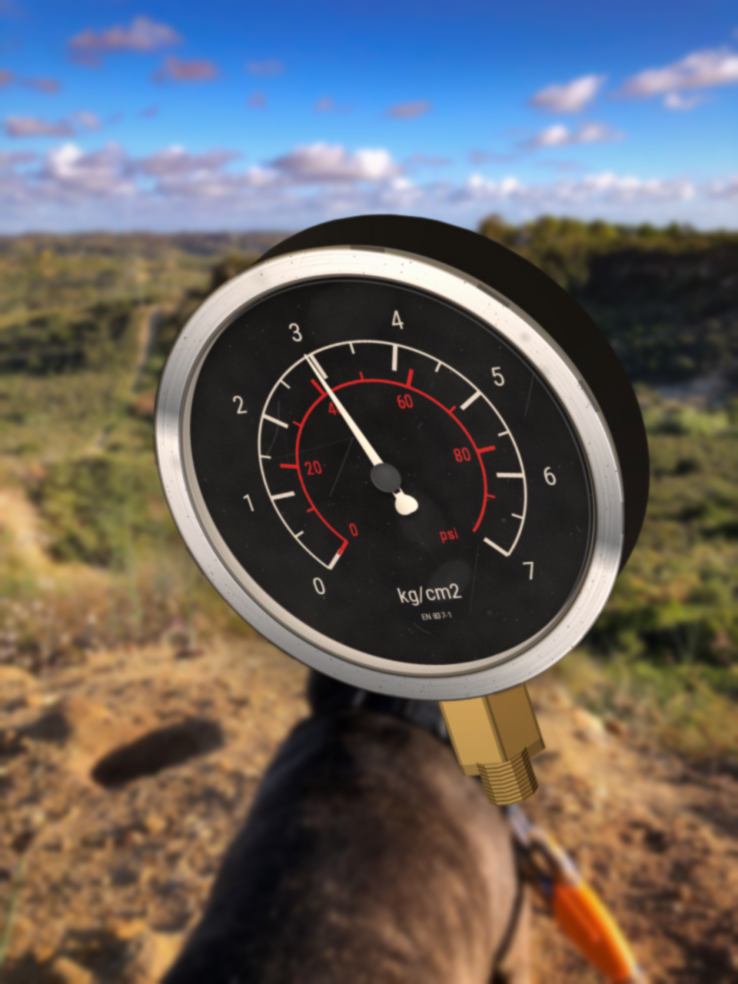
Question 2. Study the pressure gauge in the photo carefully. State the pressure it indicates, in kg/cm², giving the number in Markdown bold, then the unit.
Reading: **3** kg/cm²
